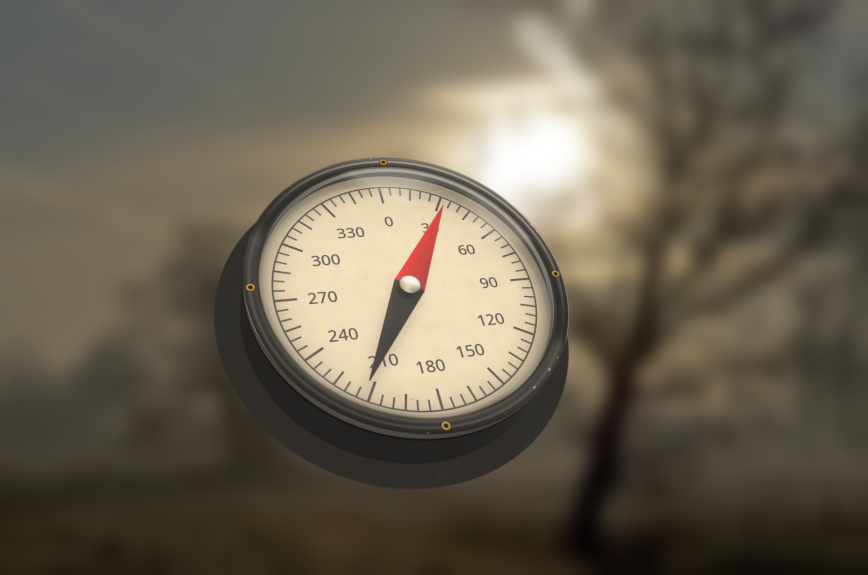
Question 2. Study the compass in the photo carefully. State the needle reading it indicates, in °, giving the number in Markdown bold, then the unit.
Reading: **32.5** °
